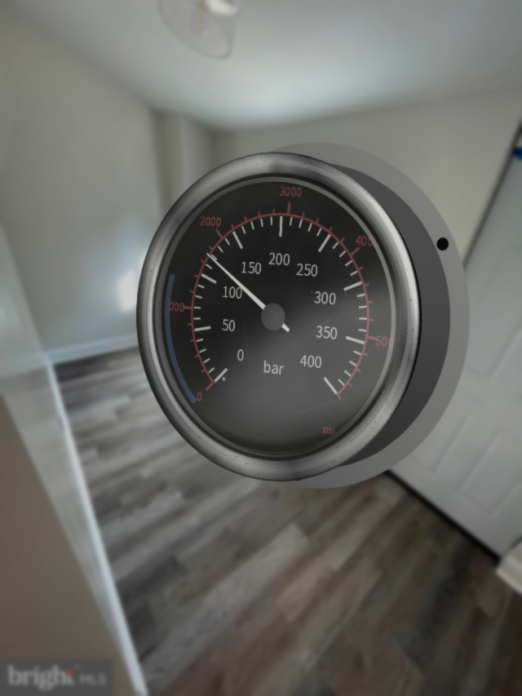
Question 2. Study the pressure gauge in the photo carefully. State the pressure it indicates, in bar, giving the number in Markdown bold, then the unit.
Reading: **120** bar
